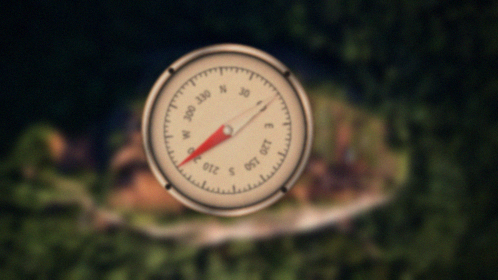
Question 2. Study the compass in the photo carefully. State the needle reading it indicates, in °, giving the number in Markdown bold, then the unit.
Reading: **240** °
